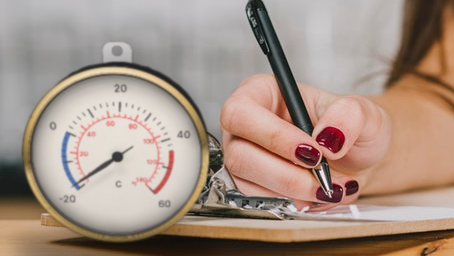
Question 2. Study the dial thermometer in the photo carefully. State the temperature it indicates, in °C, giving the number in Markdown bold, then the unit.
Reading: **-18** °C
